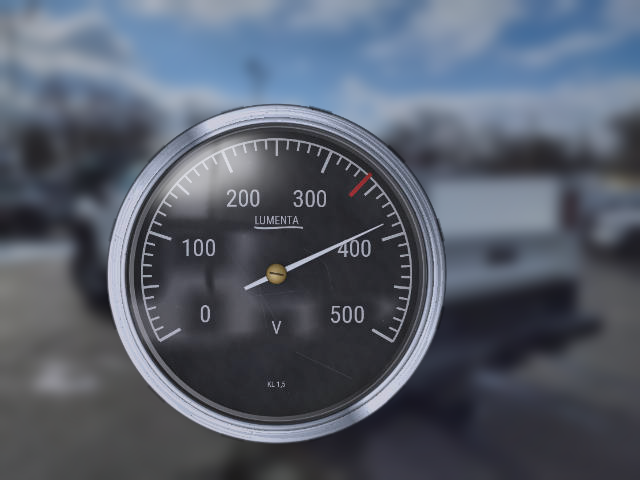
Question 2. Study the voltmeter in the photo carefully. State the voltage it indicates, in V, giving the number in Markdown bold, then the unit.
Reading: **385** V
